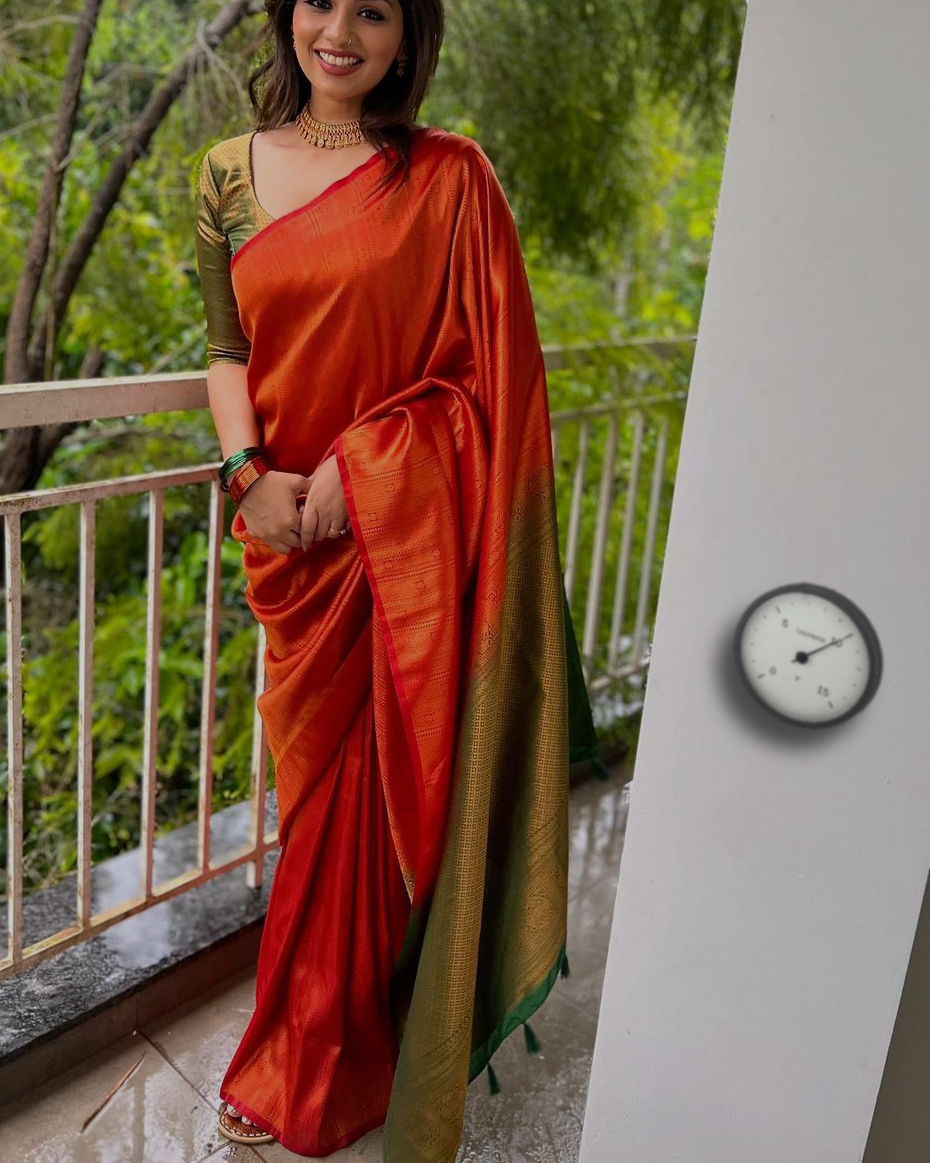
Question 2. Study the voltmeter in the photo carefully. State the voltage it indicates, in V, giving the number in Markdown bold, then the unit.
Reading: **10** V
